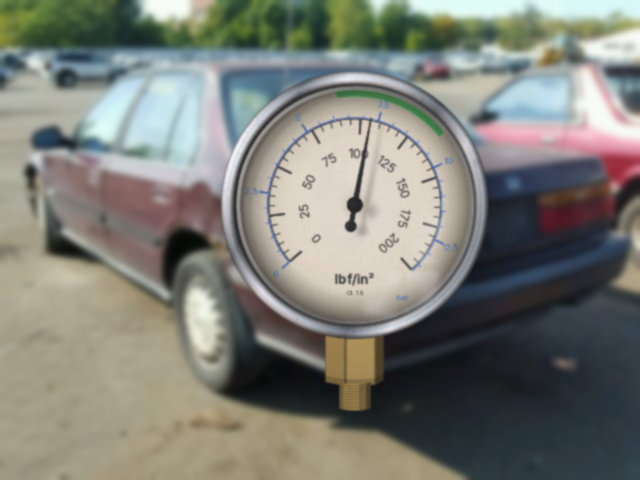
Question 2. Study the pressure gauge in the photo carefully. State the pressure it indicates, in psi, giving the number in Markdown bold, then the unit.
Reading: **105** psi
